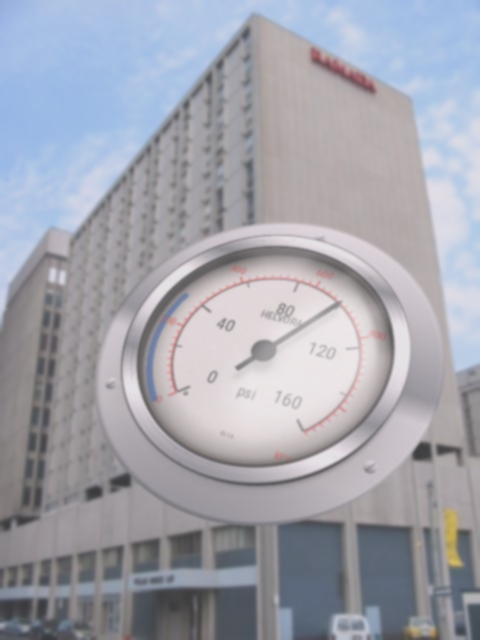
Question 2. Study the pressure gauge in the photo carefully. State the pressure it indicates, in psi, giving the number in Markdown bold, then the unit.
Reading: **100** psi
